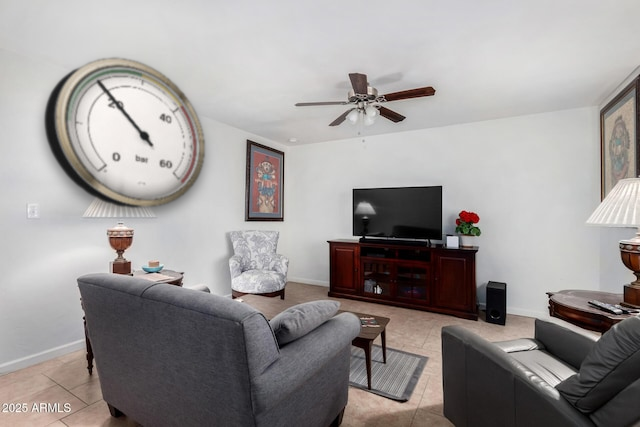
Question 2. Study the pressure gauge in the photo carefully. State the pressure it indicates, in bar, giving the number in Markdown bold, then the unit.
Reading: **20** bar
